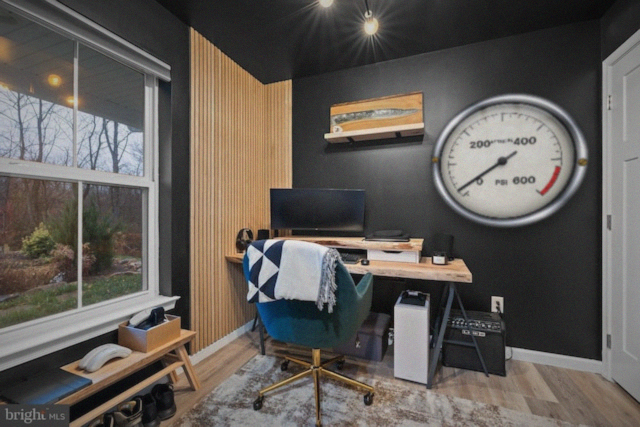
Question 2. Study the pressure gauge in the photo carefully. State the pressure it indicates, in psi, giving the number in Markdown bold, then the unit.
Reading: **20** psi
